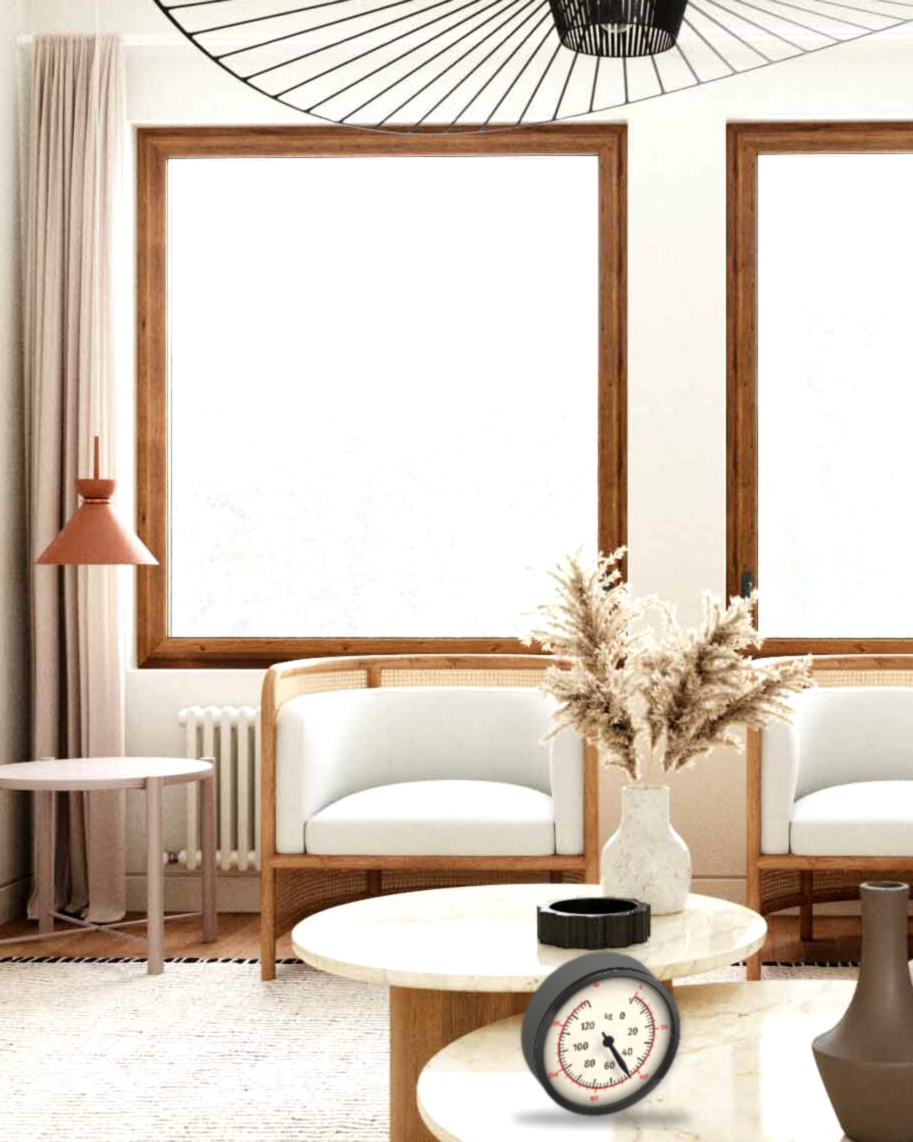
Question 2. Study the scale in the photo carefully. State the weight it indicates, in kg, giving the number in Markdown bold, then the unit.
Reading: **50** kg
